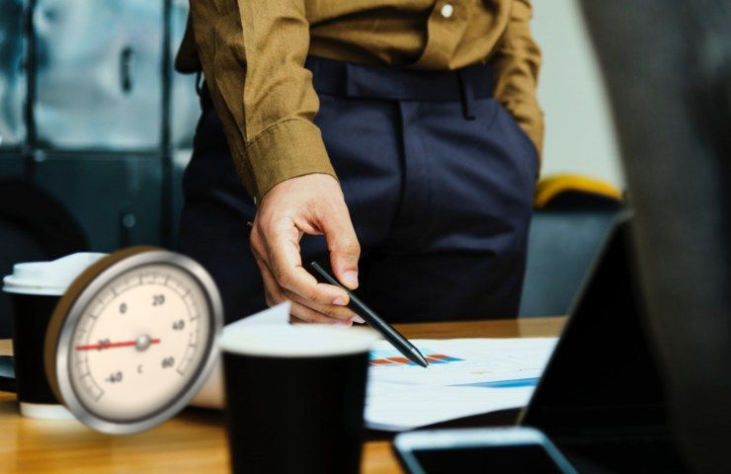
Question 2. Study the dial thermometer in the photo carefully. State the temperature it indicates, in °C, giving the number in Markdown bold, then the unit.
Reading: **-20** °C
